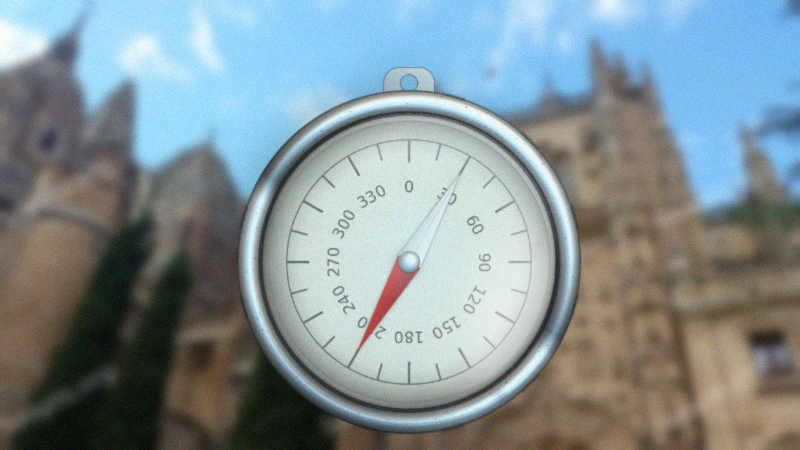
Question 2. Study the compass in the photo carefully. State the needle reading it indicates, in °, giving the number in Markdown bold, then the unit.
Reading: **210** °
